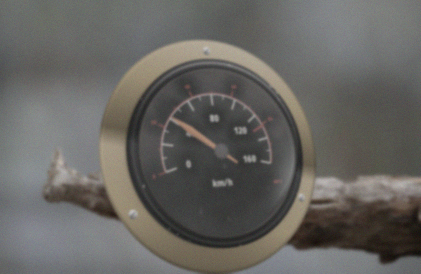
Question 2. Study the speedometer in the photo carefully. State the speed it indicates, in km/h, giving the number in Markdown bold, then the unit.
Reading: **40** km/h
